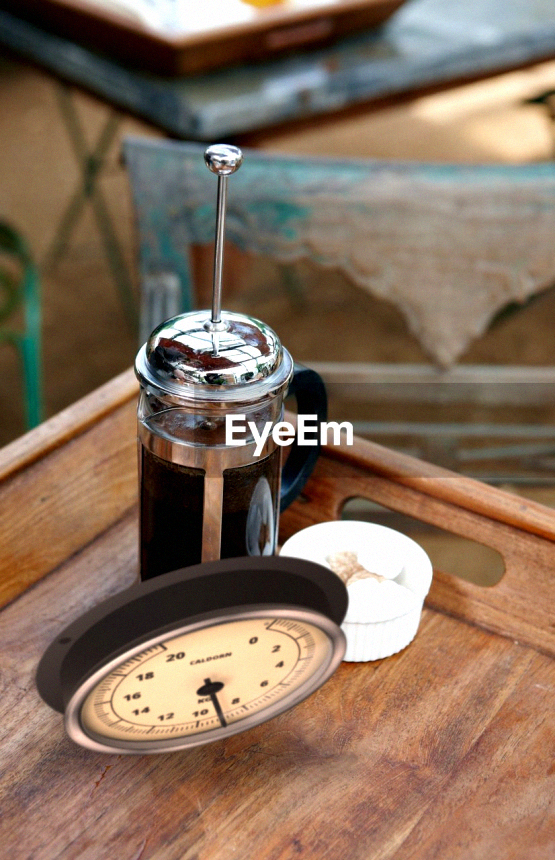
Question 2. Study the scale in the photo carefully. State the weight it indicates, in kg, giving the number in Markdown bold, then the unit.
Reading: **9** kg
